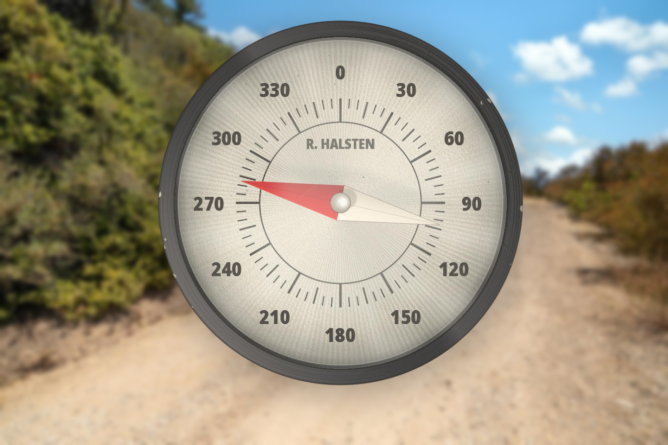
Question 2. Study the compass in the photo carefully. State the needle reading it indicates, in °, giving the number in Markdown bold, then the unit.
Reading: **282.5** °
